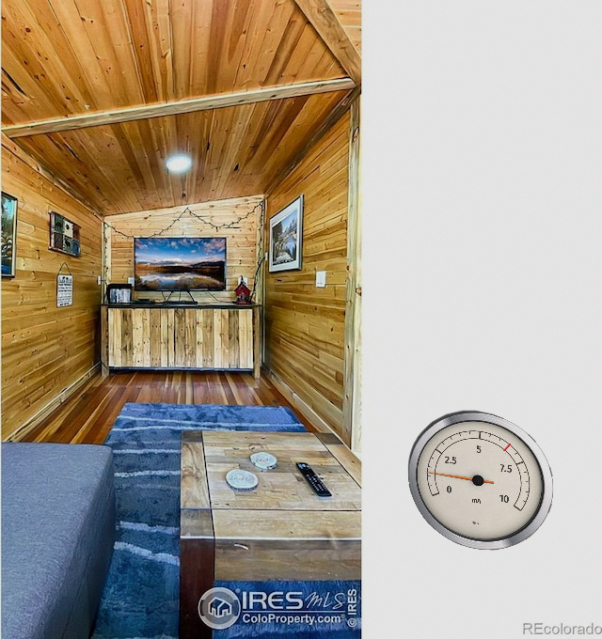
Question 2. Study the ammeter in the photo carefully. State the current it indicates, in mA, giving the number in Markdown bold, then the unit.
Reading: **1.25** mA
